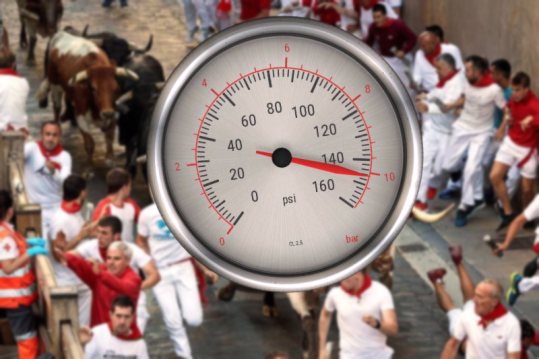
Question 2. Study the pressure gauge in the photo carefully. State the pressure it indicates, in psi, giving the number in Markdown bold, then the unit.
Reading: **146** psi
